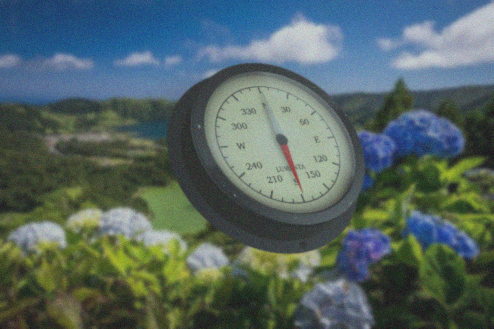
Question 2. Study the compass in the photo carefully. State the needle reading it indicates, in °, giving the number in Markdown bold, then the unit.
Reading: **180** °
